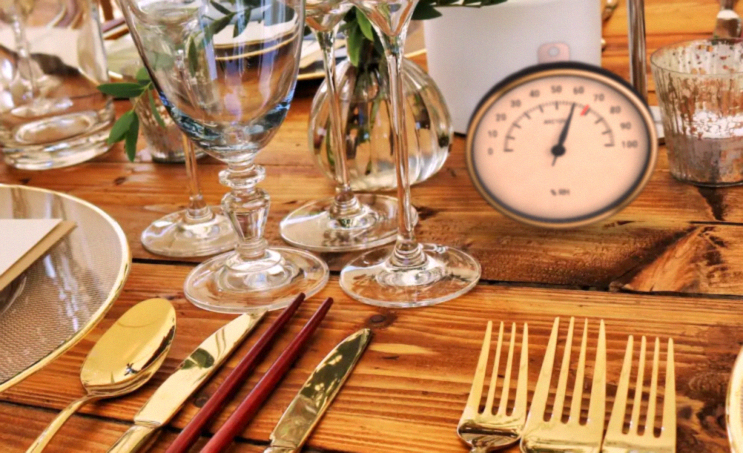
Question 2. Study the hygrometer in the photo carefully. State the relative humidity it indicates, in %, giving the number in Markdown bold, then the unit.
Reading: **60** %
